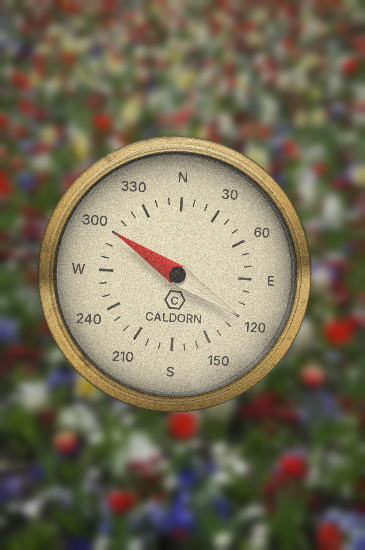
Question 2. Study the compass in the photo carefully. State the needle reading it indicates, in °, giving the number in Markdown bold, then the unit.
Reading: **300** °
